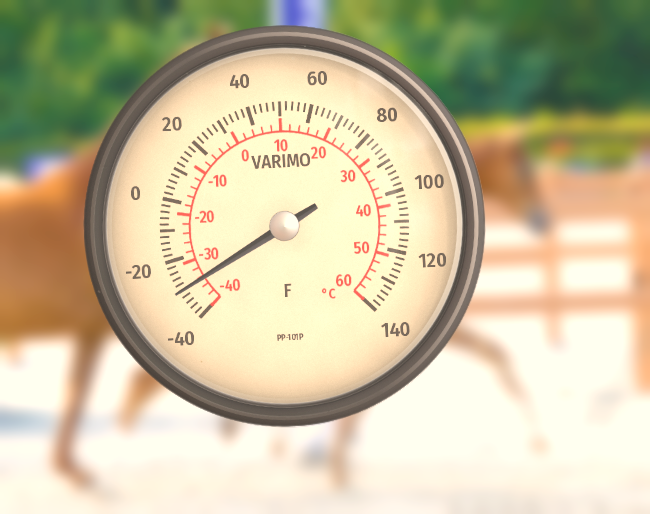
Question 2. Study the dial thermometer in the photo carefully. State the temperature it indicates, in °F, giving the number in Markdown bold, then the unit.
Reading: **-30** °F
